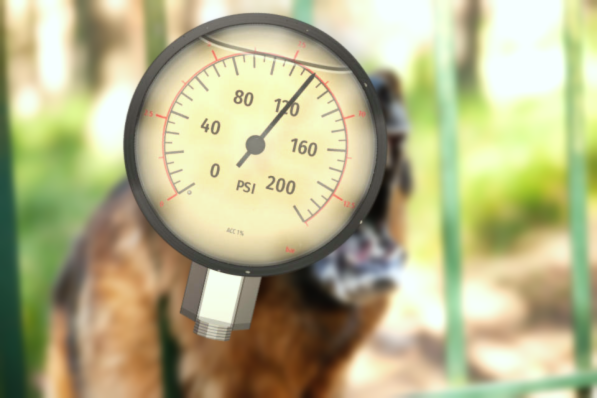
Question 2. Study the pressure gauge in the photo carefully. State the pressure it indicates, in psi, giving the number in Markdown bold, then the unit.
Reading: **120** psi
